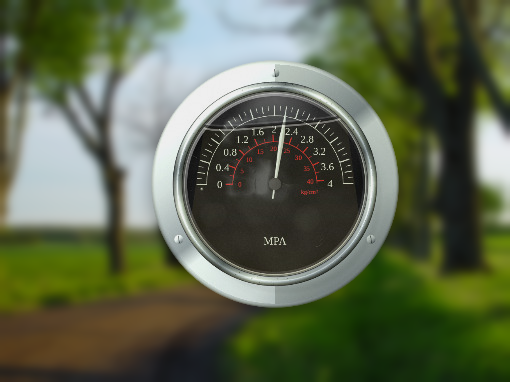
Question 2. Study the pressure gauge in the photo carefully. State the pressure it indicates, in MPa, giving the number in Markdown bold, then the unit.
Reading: **2.2** MPa
